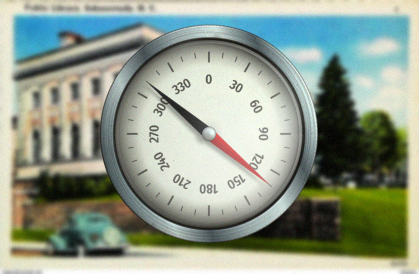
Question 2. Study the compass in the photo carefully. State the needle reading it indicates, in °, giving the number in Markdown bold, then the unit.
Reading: **130** °
